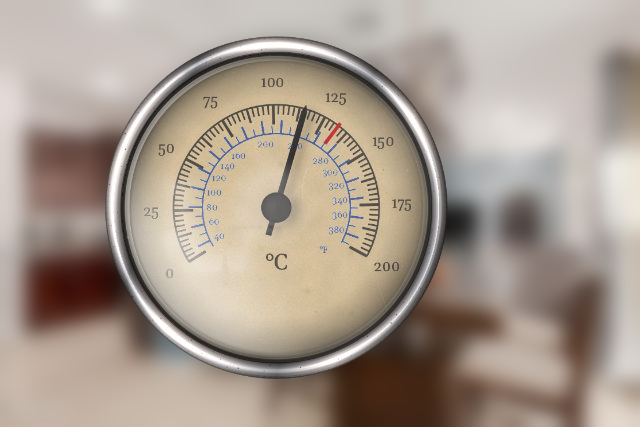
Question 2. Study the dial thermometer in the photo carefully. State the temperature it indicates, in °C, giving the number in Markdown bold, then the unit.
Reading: **115** °C
